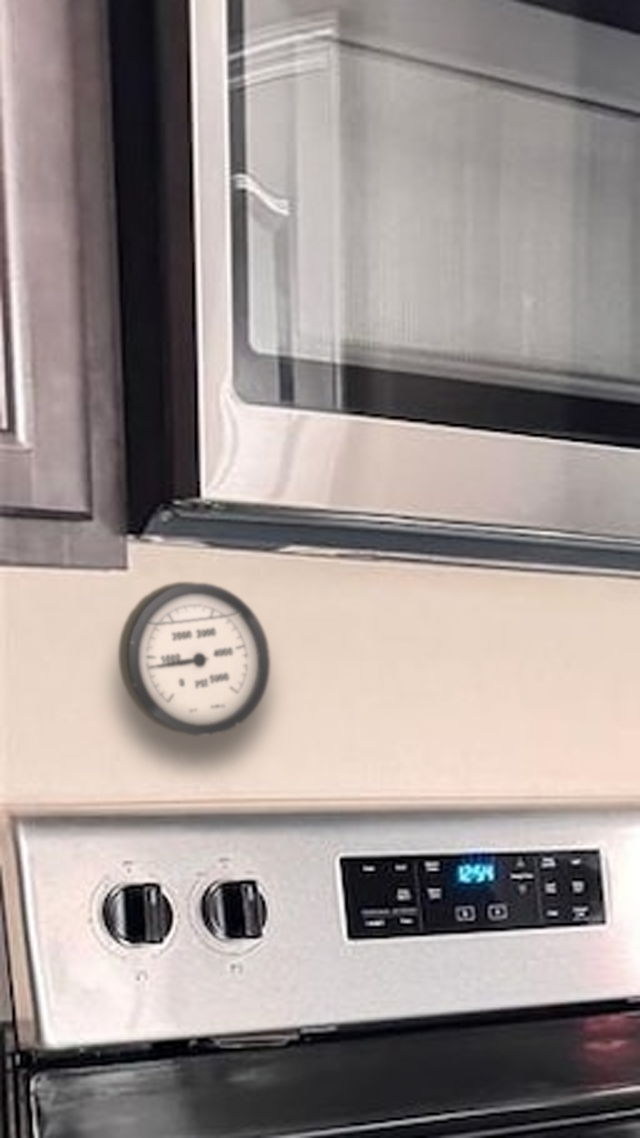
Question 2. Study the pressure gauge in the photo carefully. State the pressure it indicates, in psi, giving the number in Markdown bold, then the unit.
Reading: **800** psi
